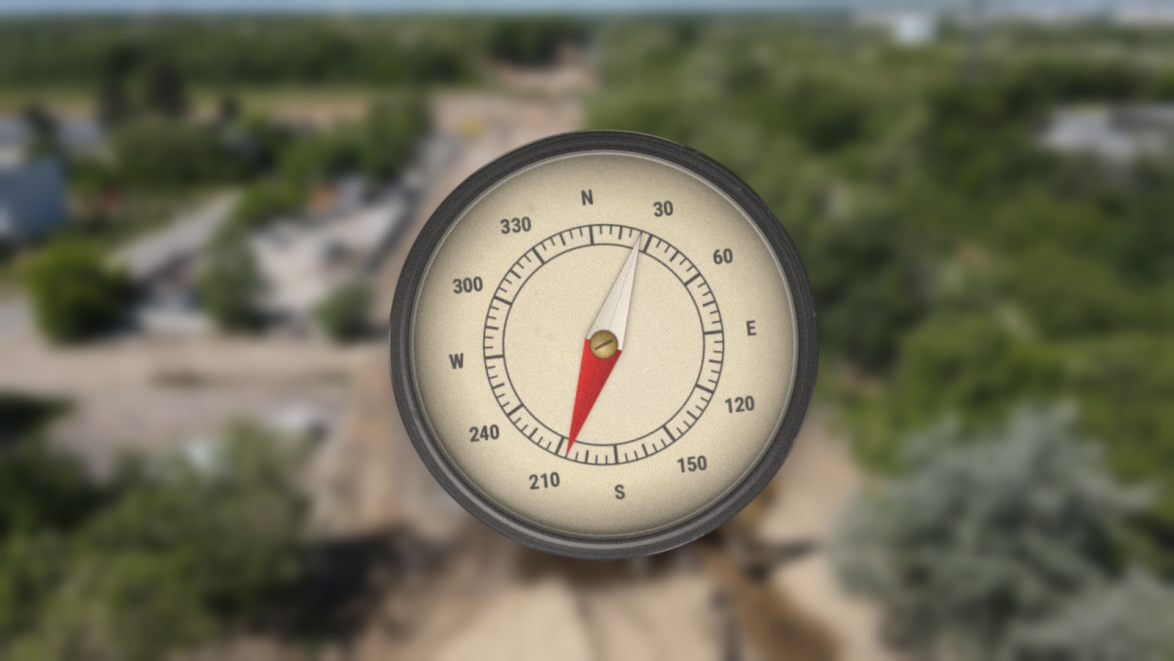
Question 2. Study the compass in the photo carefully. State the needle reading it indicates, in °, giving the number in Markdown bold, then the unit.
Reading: **205** °
